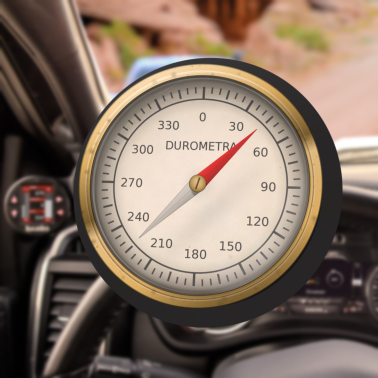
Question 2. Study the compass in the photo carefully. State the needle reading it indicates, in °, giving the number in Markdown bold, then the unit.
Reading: **45** °
